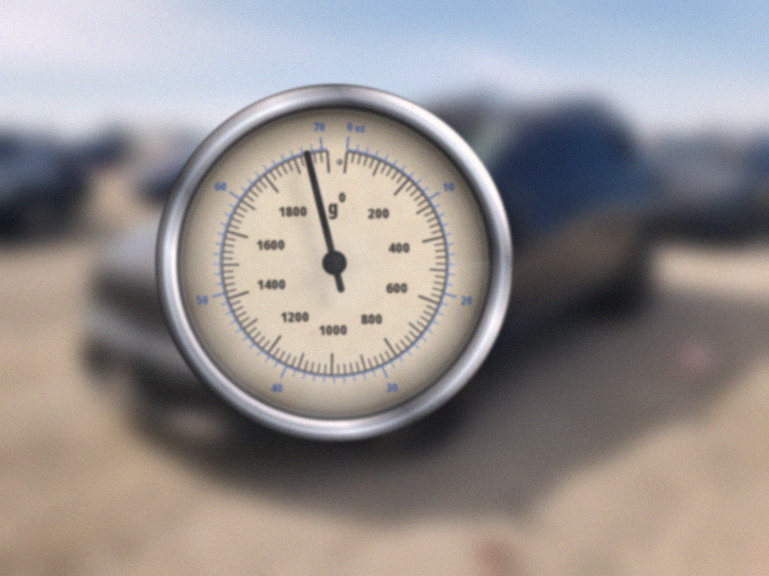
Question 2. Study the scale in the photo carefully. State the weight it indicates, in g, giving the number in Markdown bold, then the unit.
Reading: **1940** g
